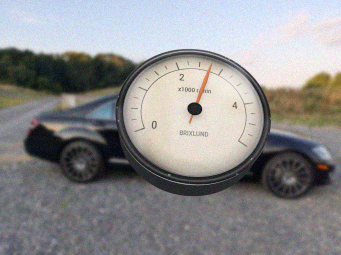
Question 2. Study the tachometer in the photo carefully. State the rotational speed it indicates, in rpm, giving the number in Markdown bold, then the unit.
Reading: **2750** rpm
